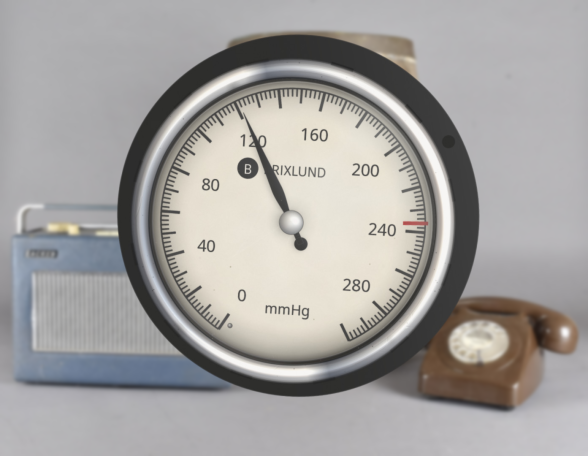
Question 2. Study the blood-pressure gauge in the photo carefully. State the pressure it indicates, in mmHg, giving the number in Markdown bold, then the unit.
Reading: **122** mmHg
